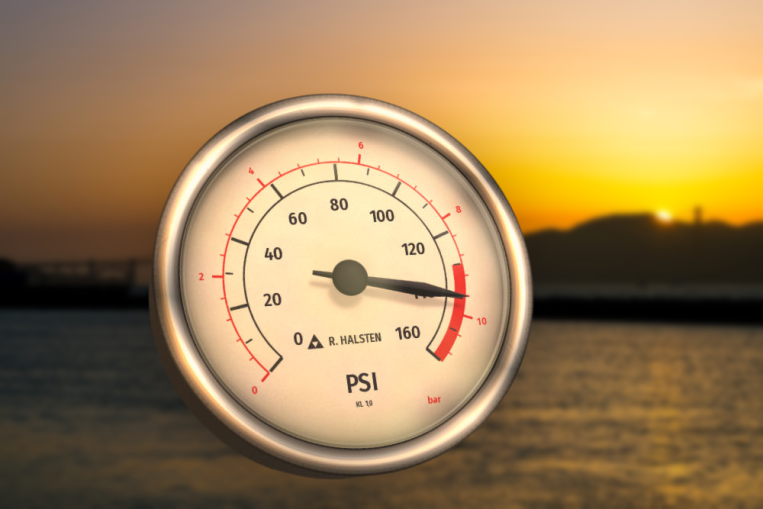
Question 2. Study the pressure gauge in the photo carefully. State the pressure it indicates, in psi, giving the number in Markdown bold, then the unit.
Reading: **140** psi
